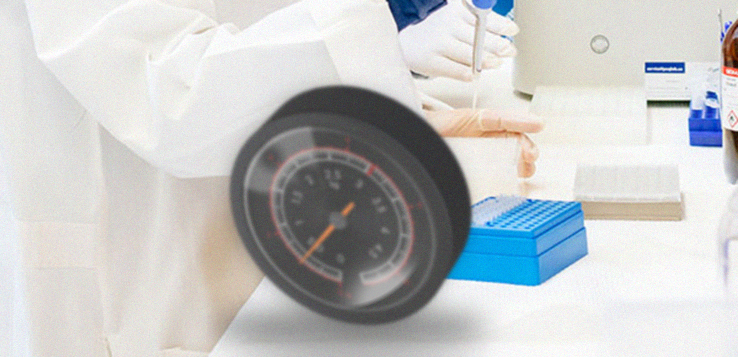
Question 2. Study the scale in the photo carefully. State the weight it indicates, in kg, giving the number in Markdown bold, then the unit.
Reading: **0.5** kg
